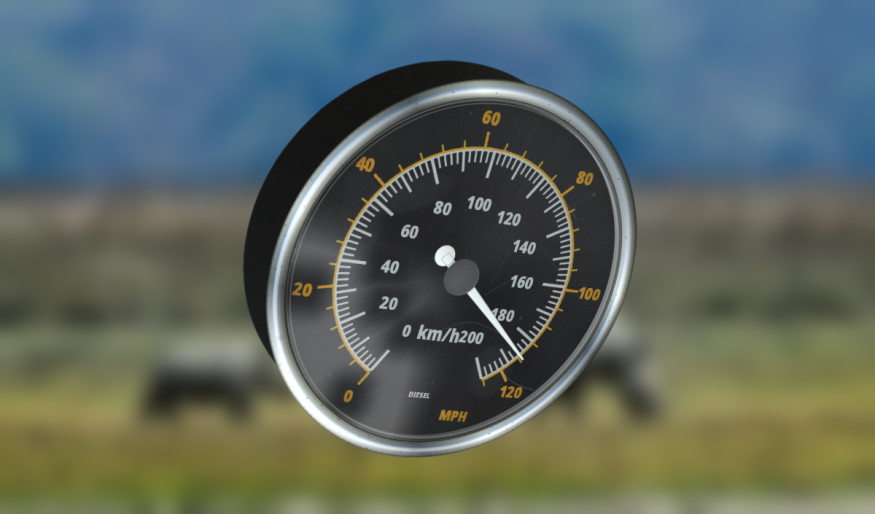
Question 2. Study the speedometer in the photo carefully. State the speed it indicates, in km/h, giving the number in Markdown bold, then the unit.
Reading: **186** km/h
